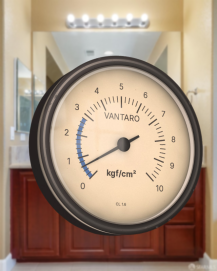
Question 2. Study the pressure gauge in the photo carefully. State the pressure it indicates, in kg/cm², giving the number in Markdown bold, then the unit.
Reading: **0.6** kg/cm²
